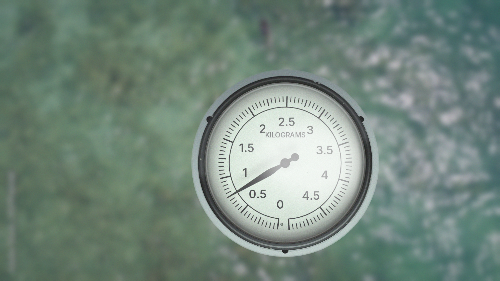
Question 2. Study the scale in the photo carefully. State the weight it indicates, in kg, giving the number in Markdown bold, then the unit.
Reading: **0.75** kg
